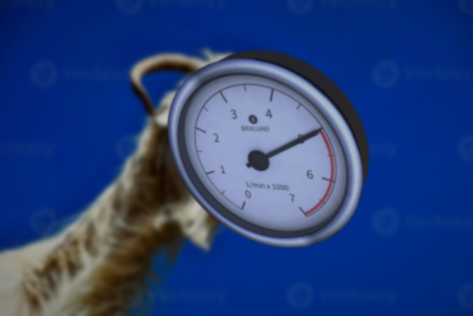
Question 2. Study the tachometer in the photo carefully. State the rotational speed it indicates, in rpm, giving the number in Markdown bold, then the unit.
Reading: **5000** rpm
